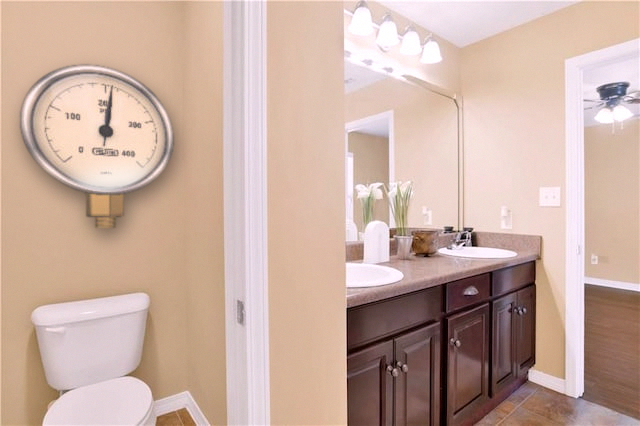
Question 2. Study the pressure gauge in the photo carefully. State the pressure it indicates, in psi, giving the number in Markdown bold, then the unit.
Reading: **210** psi
